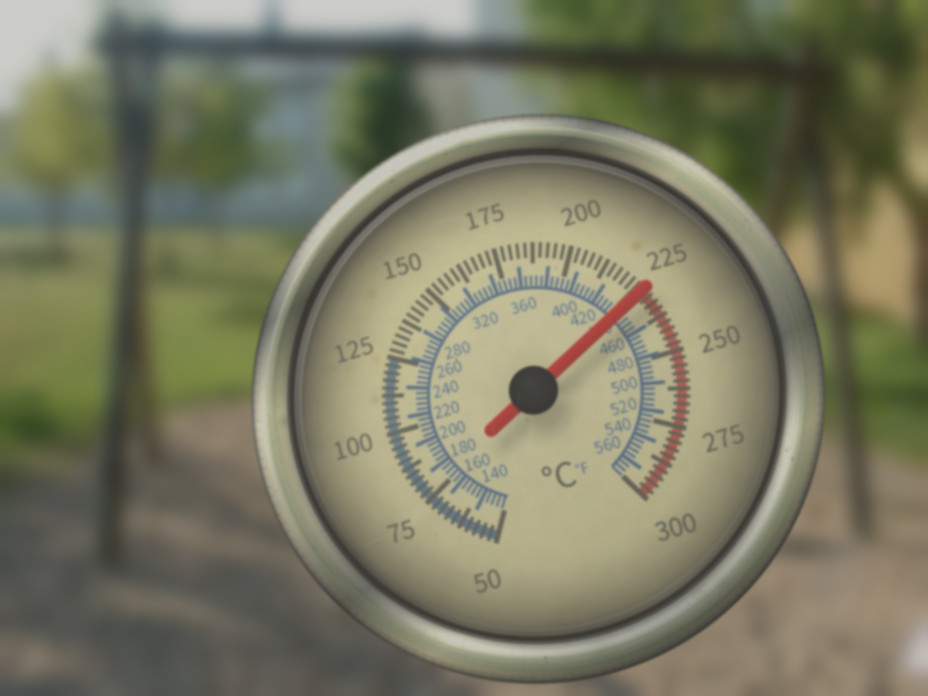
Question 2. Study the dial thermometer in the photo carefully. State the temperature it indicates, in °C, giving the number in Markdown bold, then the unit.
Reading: **227.5** °C
